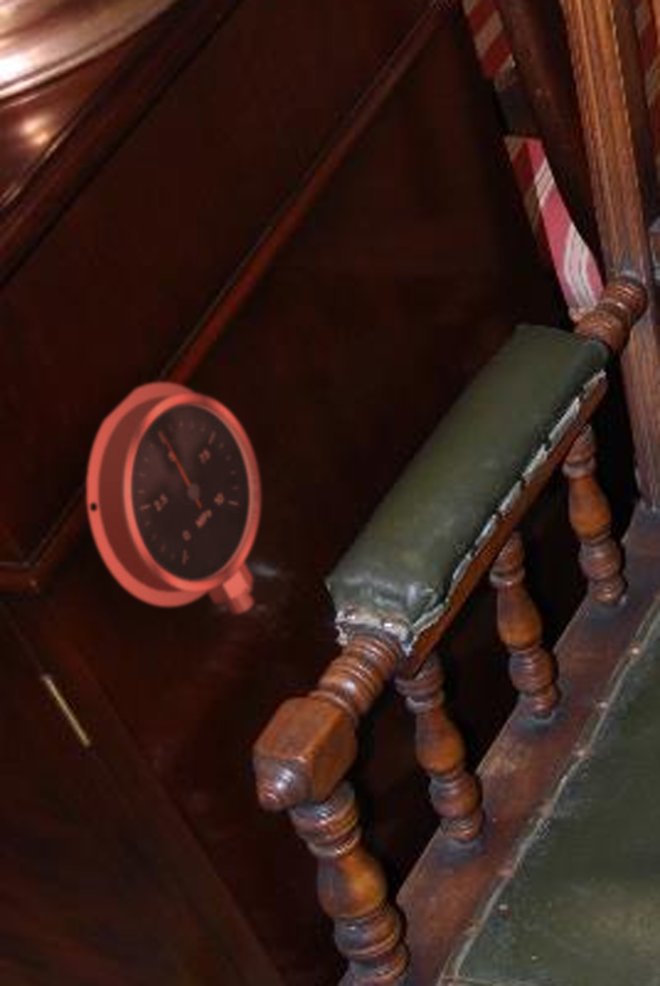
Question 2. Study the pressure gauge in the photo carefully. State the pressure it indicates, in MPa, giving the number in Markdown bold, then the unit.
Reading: **5** MPa
